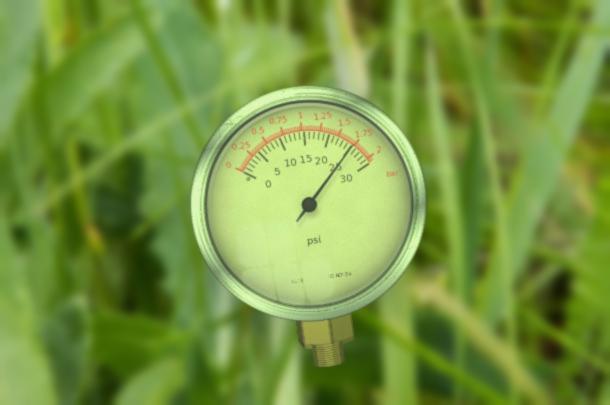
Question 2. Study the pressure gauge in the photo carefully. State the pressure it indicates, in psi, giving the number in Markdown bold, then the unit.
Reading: **25** psi
